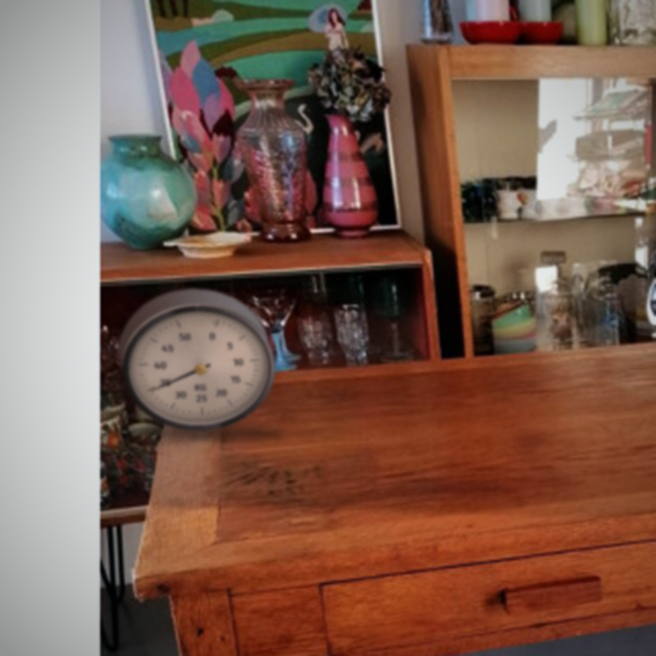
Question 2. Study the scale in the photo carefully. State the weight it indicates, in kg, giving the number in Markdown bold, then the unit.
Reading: **35** kg
